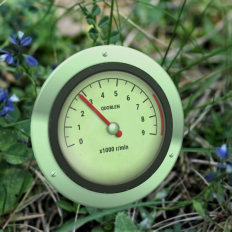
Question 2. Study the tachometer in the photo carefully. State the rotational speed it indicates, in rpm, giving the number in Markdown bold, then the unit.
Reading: **2750** rpm
